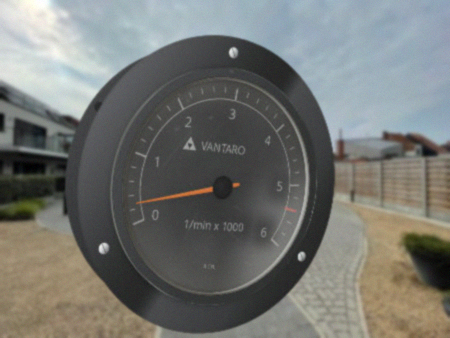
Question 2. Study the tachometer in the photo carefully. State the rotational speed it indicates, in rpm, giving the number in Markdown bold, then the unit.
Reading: **300** rpm
